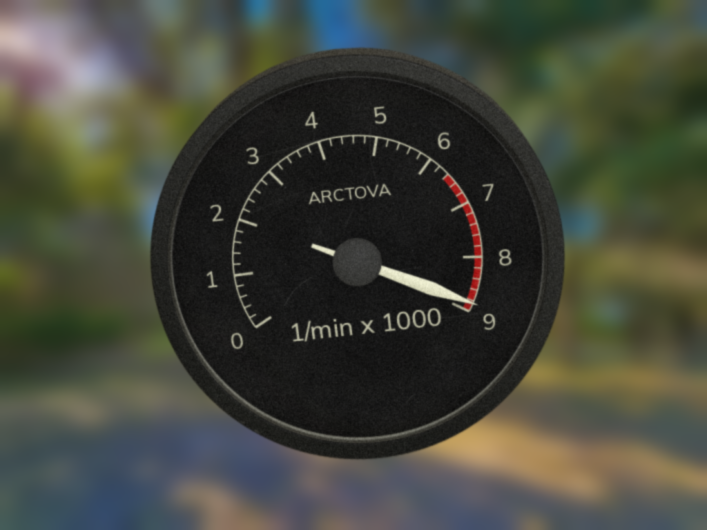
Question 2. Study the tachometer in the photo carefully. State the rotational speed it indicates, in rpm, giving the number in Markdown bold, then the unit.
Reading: **8800** rpm
